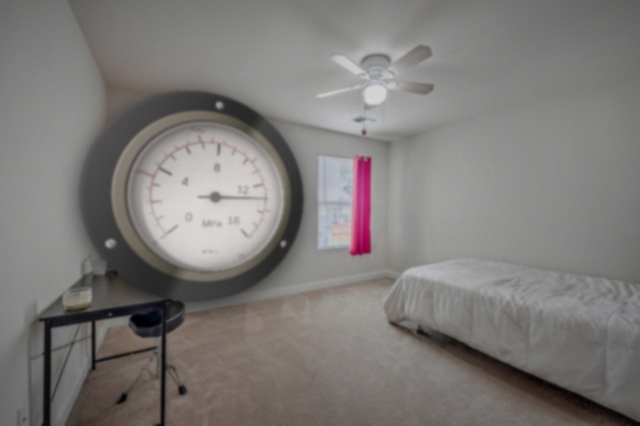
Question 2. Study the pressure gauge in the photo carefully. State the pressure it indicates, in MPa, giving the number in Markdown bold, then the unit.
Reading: **13** MPa
